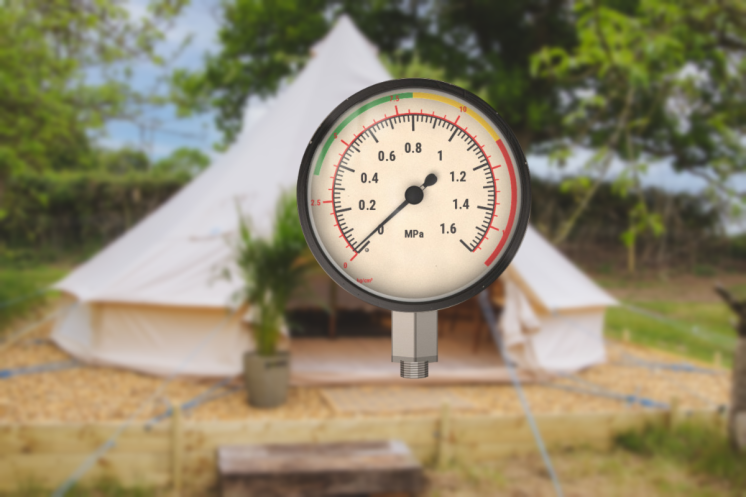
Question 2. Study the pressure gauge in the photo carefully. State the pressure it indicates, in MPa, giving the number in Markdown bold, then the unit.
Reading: **0.02** MPa
